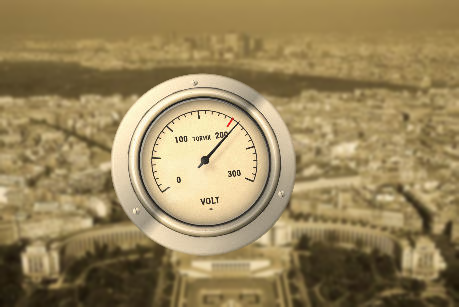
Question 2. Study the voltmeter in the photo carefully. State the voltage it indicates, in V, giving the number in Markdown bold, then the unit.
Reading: **210** V
